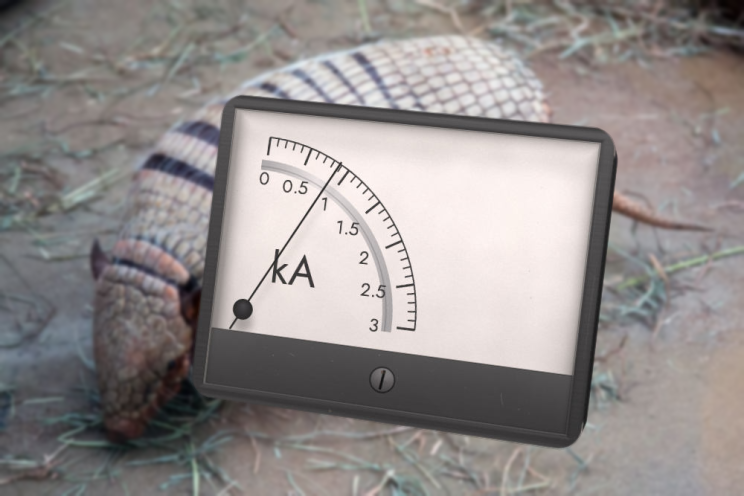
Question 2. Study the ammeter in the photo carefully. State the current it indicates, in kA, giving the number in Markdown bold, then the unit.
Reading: **0.9** kA
